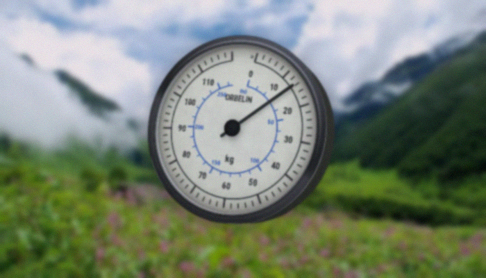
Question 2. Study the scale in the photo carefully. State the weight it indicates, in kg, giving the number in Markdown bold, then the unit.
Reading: **14** kg
